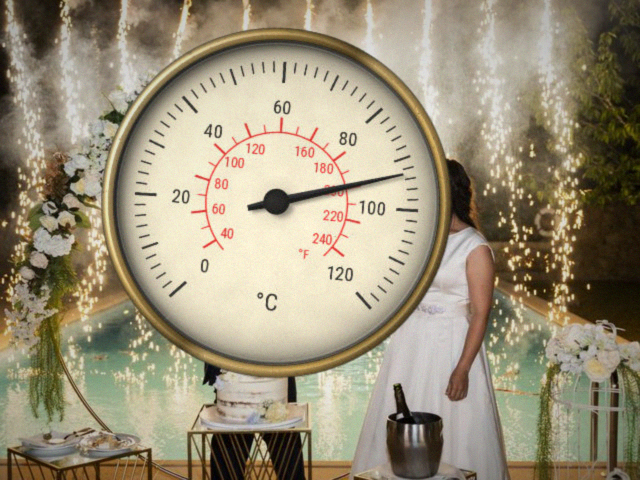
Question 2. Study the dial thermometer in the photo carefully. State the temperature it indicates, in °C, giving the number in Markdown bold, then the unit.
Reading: **93** °C
